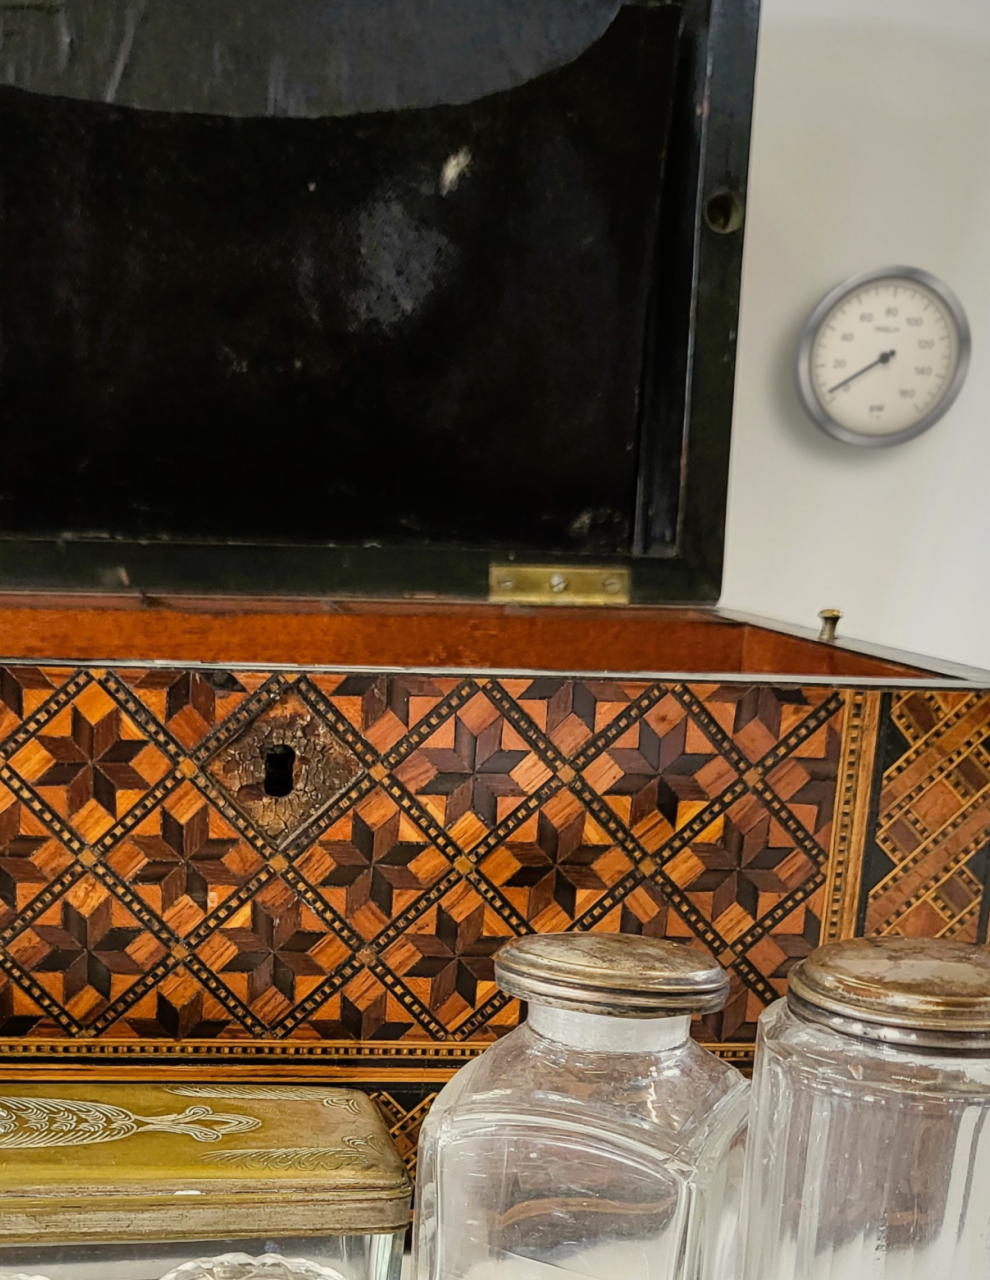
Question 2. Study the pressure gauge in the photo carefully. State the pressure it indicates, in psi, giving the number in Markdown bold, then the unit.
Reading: **5** psi
